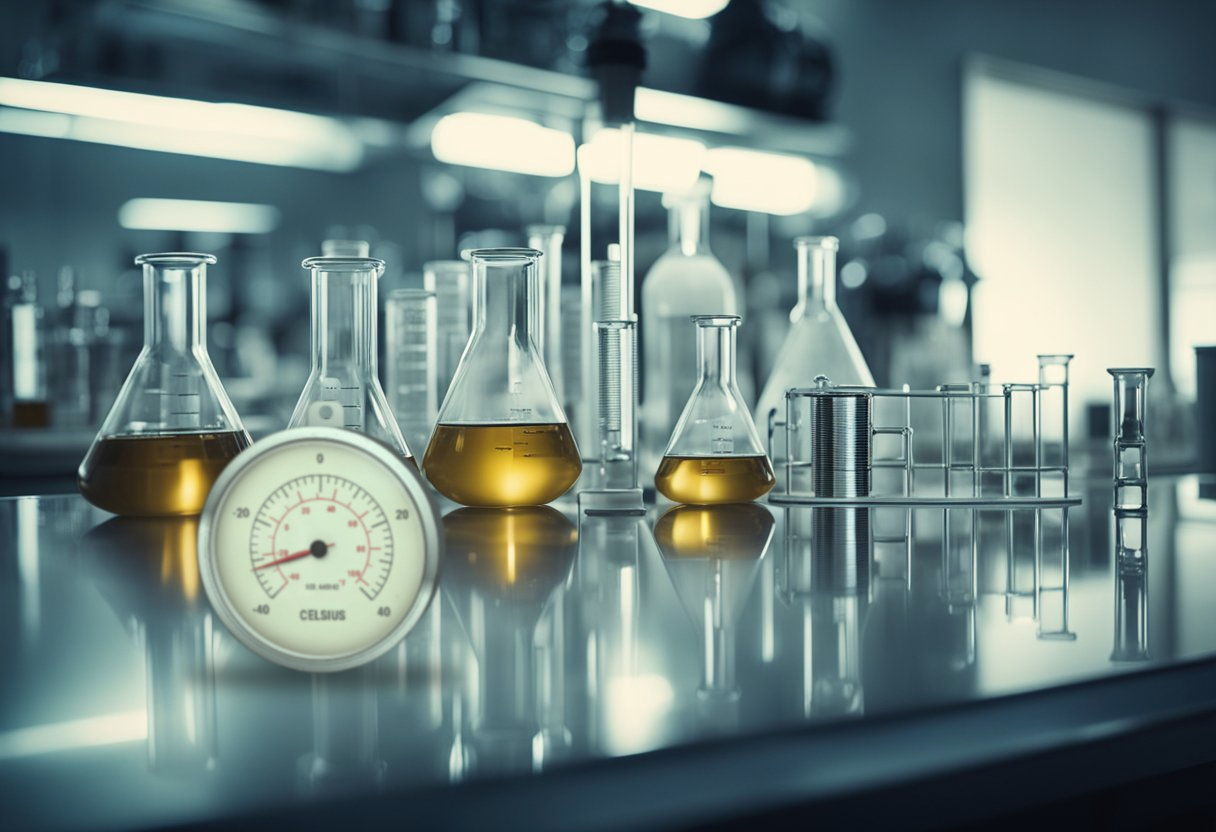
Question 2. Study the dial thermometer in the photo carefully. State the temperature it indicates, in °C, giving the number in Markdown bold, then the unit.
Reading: **-32** °C
